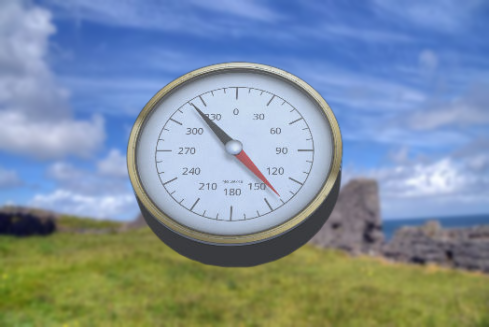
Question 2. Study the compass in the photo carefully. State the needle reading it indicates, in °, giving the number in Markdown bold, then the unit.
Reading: **140** °
